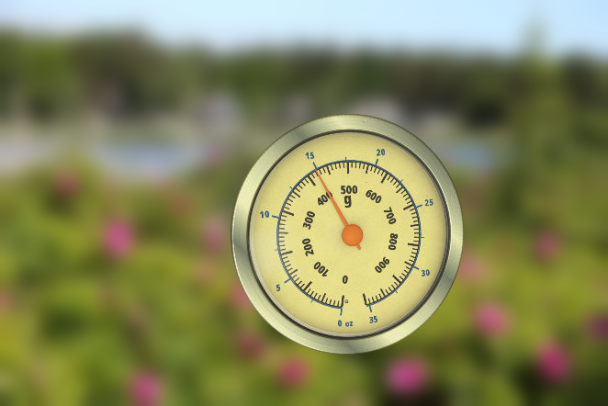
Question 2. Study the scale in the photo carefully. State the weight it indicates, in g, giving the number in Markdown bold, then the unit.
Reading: **420** g
